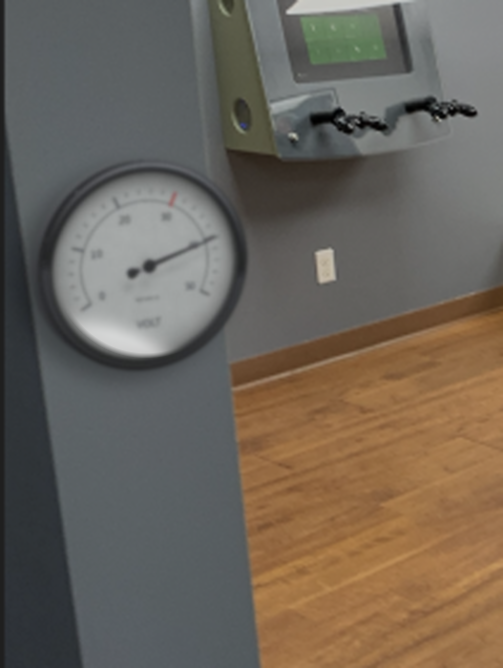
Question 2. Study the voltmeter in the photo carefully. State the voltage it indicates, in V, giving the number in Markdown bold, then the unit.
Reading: **40** V
